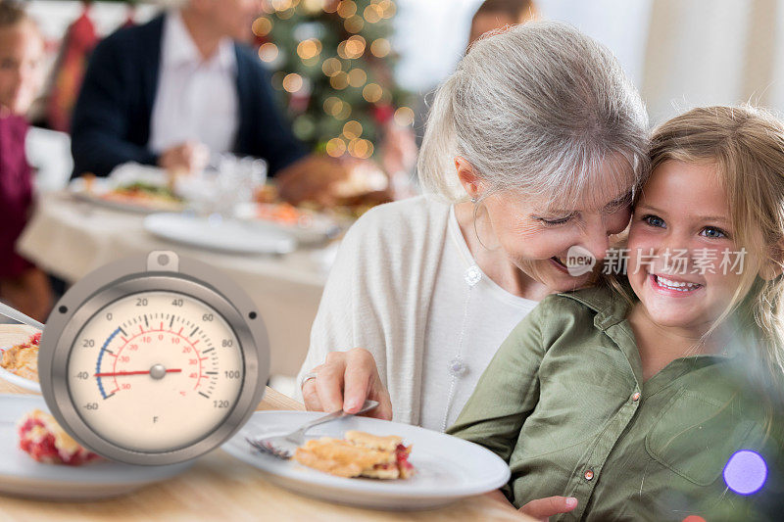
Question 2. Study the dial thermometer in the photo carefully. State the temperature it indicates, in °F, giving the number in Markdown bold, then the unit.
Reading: **-40** °F
